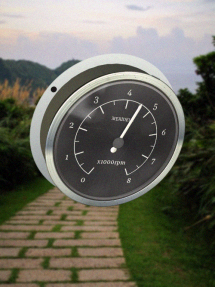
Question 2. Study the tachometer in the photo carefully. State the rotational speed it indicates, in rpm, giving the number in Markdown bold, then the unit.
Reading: **4500** rpm
